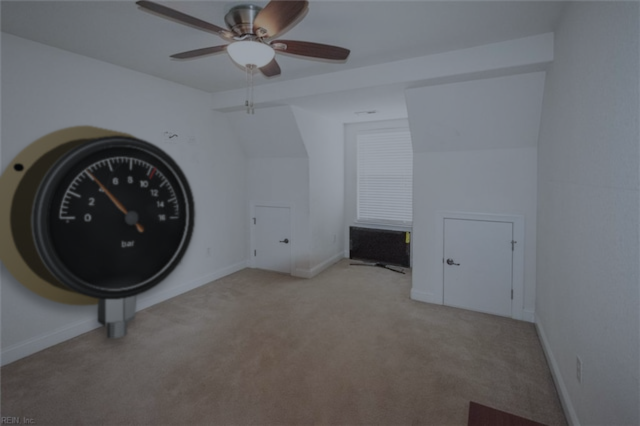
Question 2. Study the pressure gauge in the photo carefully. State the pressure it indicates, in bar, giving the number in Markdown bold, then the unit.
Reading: **4** bar
